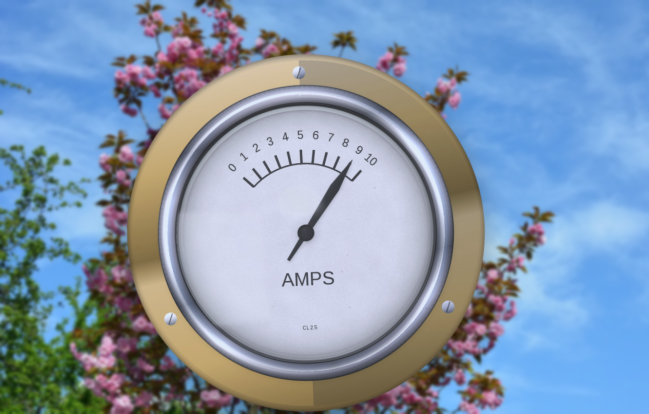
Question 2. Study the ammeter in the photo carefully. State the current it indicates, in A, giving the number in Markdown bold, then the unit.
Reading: **9** A
